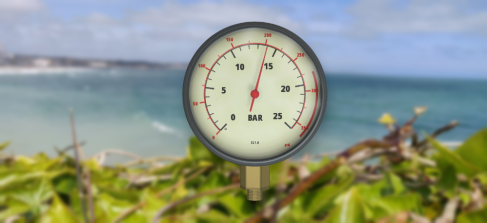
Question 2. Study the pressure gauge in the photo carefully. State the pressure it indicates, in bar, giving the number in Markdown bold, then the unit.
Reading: **14** bar
